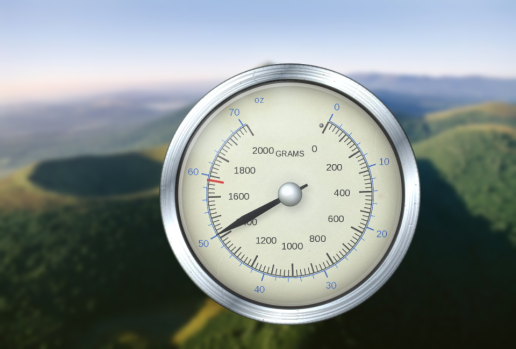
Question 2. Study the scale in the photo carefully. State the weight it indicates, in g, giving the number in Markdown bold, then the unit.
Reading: **1420** g
